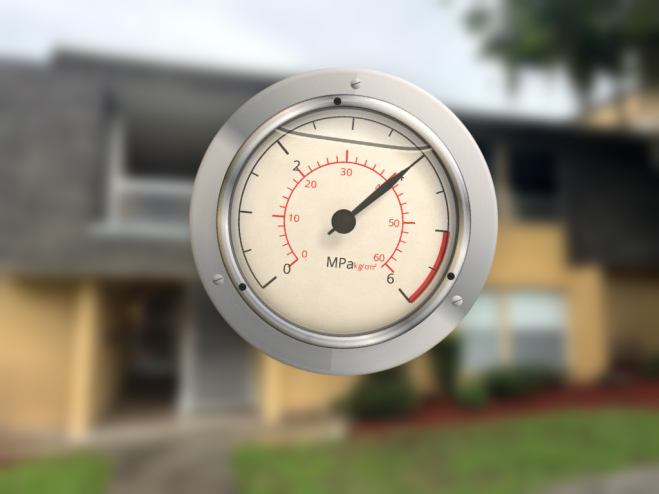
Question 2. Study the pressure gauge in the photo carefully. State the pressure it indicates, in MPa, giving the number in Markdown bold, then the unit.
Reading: **4** MPa
